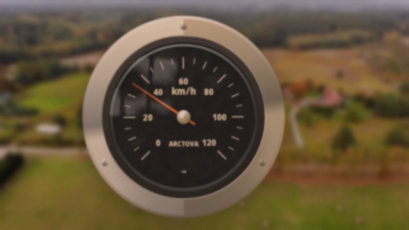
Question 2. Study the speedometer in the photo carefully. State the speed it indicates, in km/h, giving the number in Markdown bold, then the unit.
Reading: **35** km/h
